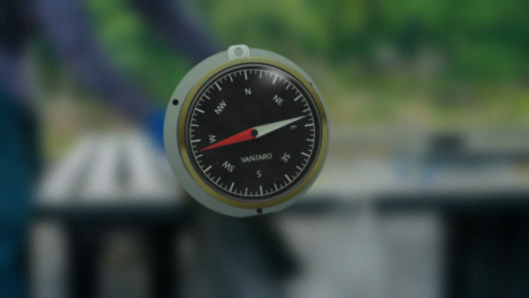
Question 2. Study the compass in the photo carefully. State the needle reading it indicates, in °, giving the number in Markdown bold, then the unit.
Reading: **260** °
